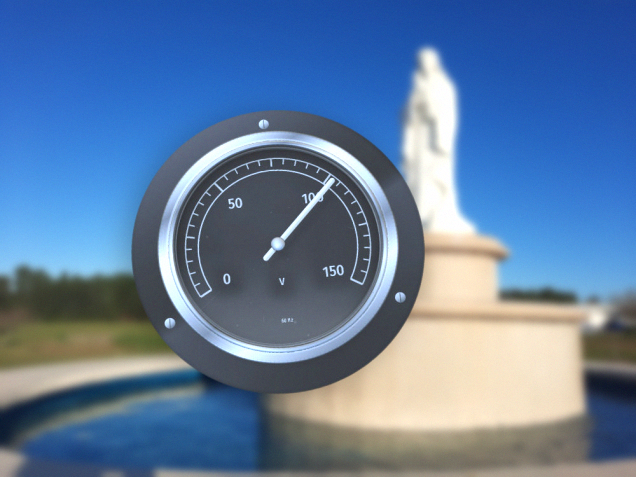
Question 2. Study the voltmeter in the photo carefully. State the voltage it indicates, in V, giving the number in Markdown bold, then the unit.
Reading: **102.5** V
